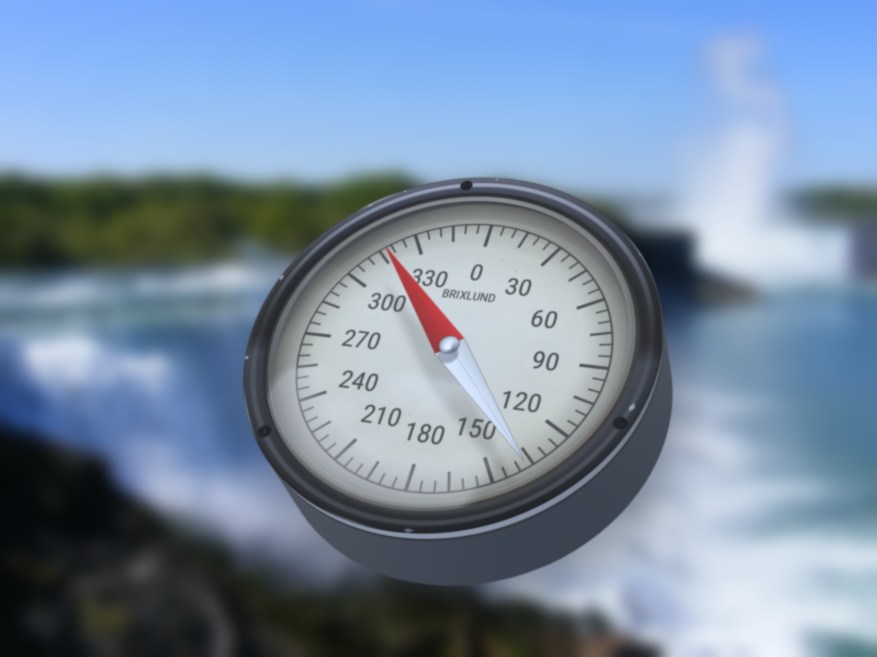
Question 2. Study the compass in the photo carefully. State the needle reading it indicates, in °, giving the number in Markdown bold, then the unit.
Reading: **317.5** °
